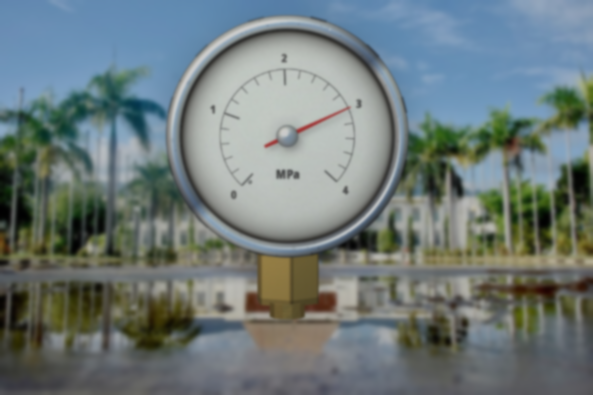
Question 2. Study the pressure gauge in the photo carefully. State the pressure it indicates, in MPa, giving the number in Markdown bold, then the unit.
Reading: **3** MPa
